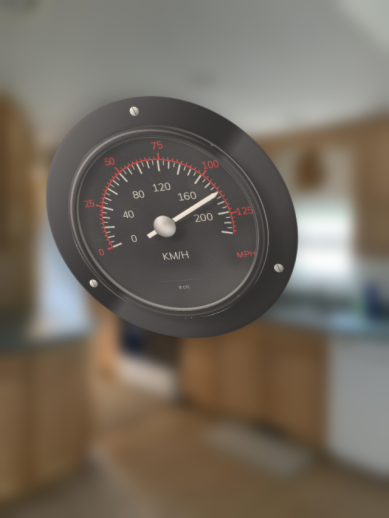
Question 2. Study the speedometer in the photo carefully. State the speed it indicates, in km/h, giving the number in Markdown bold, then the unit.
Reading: **180** km/h
